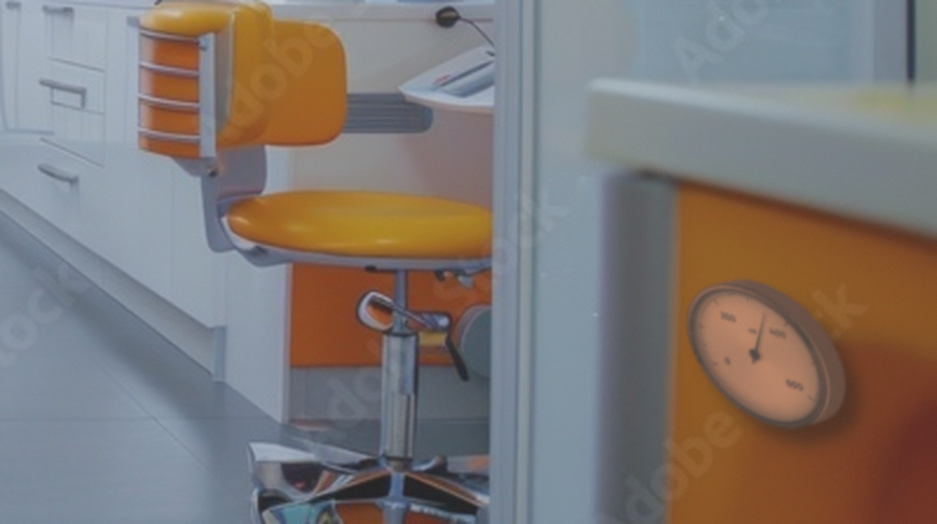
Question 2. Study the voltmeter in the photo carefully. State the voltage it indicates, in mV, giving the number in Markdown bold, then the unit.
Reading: **350** mV
